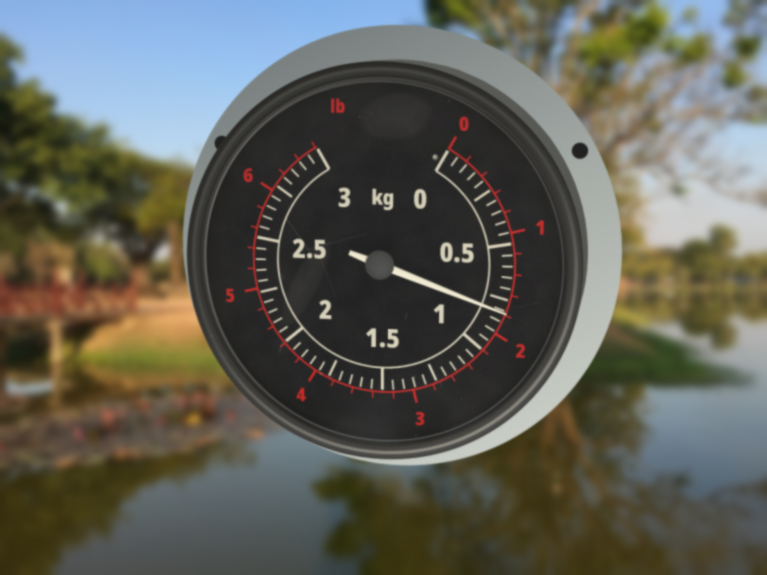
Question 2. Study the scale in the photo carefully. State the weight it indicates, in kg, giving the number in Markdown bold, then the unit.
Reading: **0.8** kg
